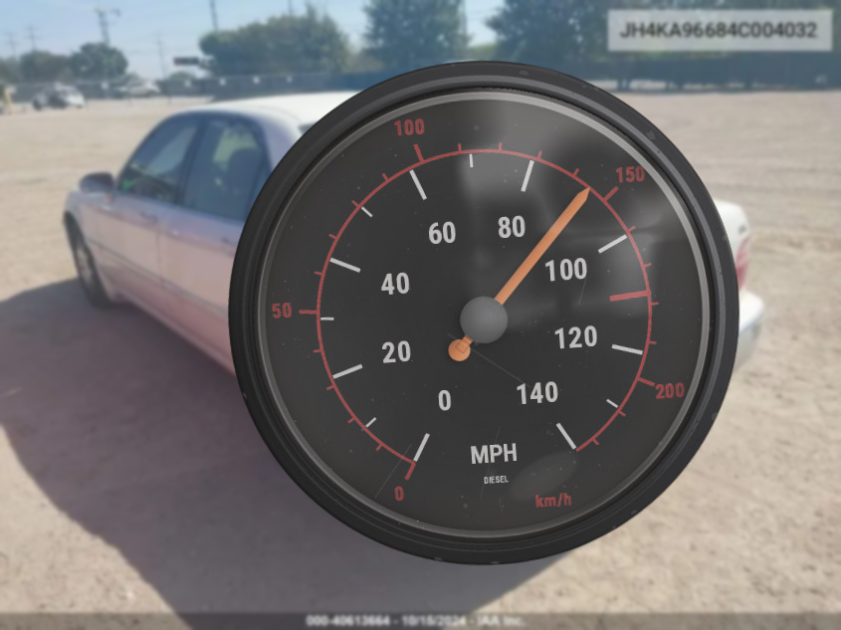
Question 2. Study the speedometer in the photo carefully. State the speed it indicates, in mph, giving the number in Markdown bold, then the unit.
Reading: **90** mph
